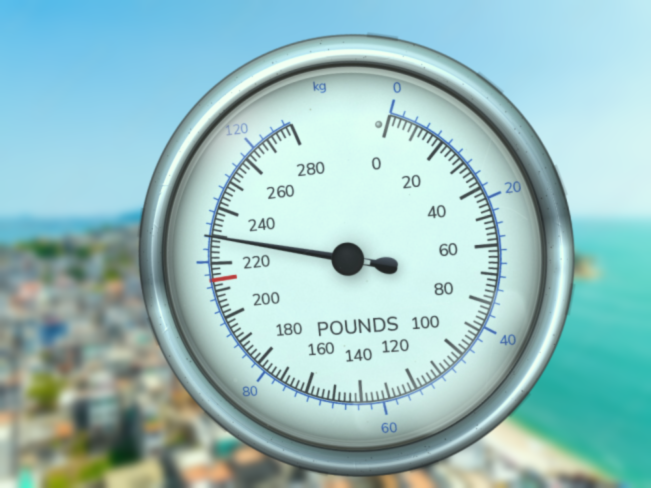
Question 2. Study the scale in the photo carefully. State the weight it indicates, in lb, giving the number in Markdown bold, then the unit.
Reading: **230** lb
